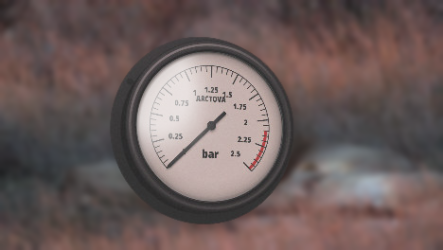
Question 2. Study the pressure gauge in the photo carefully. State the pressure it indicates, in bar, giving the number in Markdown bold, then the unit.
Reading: **0** bar
